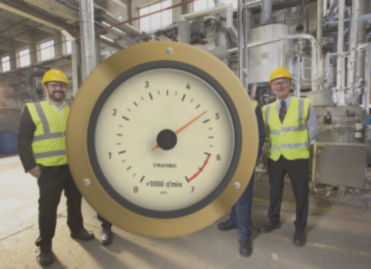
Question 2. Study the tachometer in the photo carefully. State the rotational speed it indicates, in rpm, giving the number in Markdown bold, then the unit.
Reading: **4750** rpm
